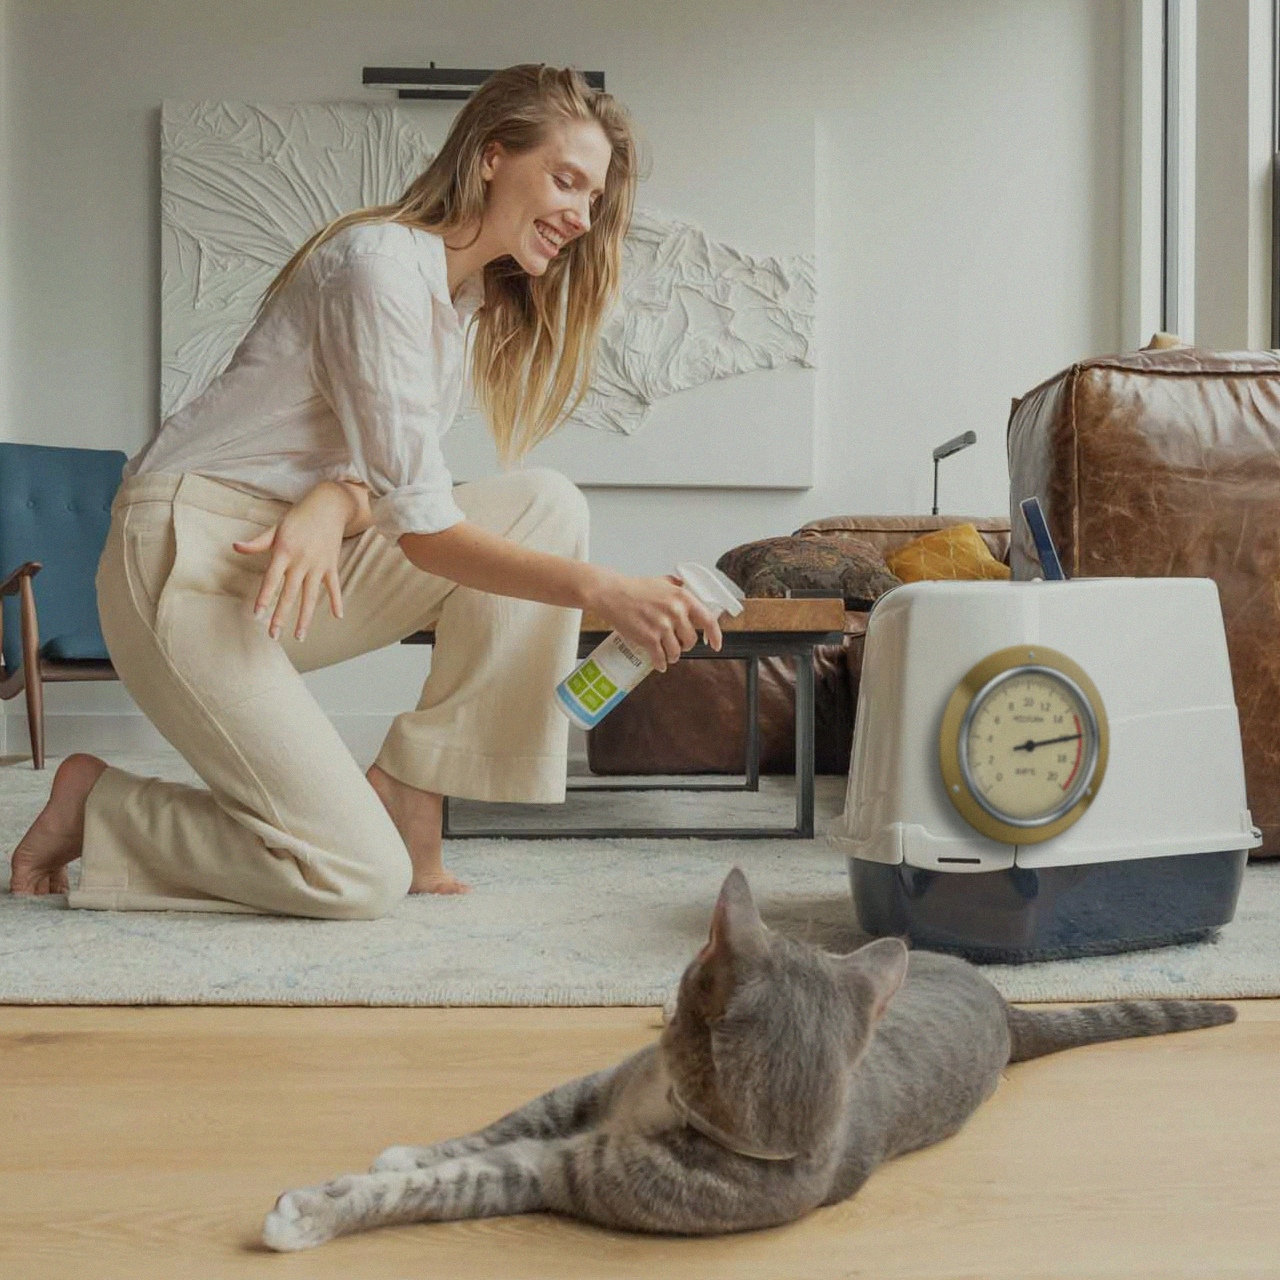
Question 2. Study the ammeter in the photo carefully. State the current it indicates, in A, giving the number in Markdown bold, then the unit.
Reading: **16** A
